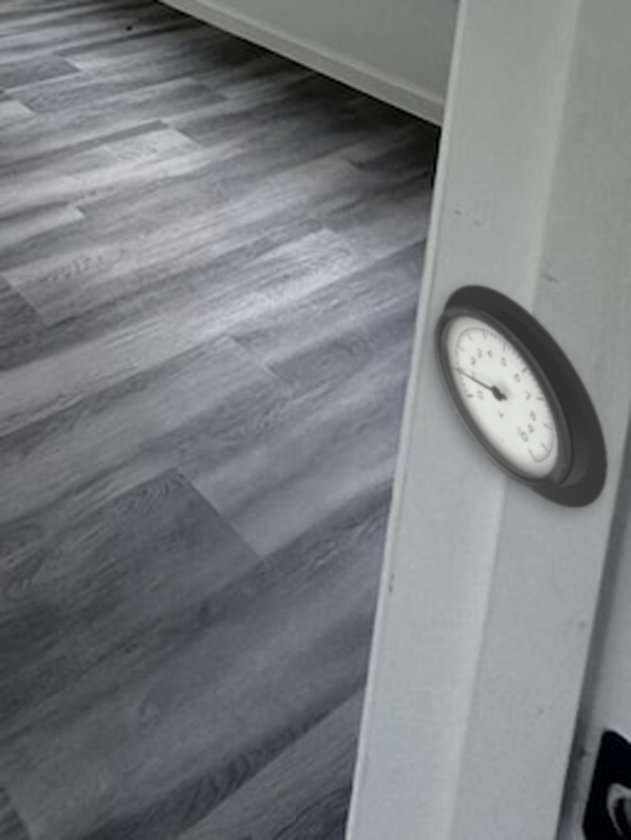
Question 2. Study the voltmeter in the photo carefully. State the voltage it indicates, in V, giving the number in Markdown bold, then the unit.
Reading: **1** V
